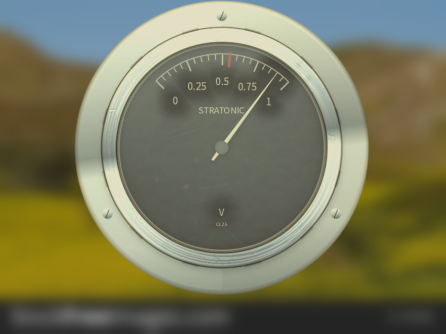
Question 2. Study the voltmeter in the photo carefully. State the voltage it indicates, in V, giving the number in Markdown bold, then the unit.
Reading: **0.9** V
